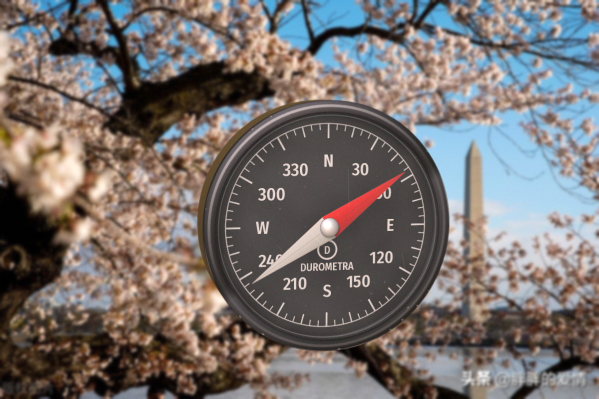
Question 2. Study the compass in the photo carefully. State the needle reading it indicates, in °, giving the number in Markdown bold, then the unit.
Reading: **55** °
